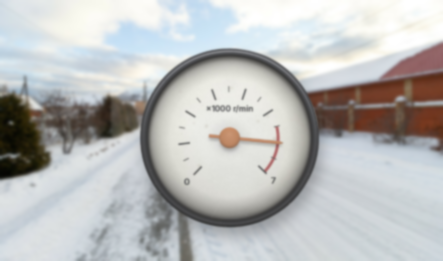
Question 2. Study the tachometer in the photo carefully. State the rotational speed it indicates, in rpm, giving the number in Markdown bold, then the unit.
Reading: **6000** rpm
